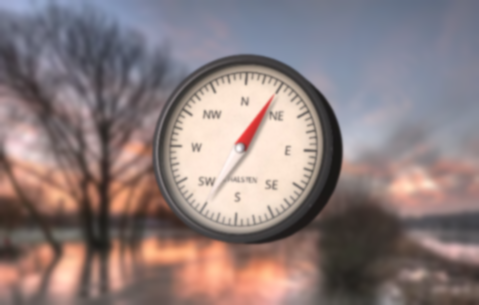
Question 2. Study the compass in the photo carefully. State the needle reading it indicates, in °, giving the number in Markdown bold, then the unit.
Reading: **30** °
